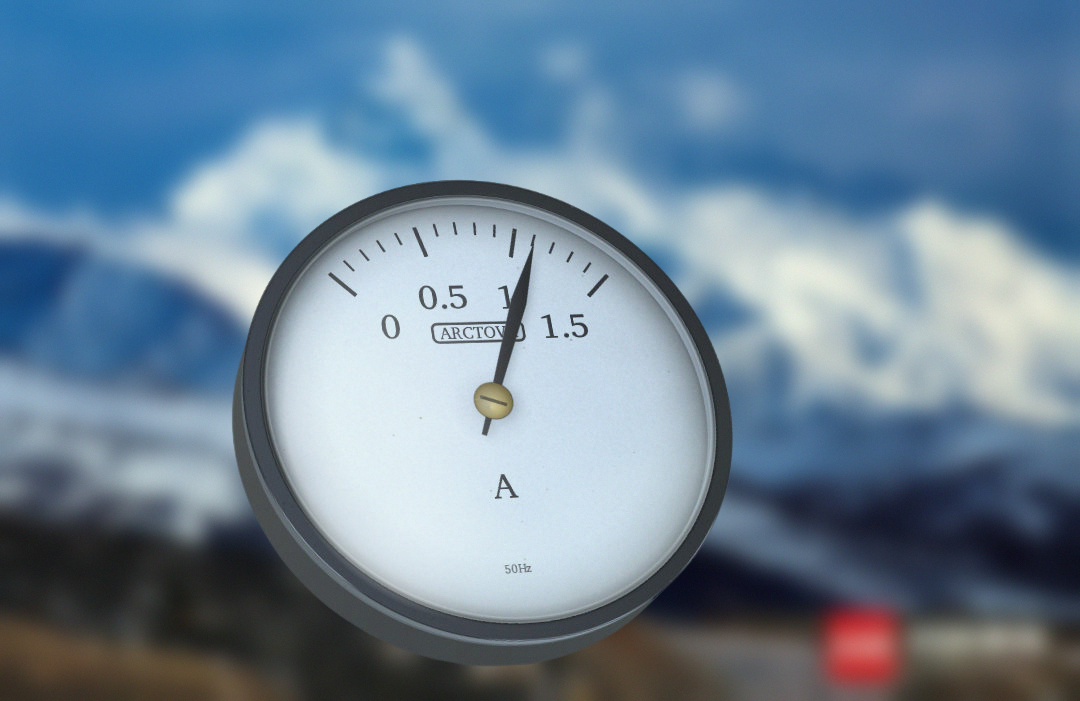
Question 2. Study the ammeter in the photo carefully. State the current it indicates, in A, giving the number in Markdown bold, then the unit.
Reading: **1.1** A
